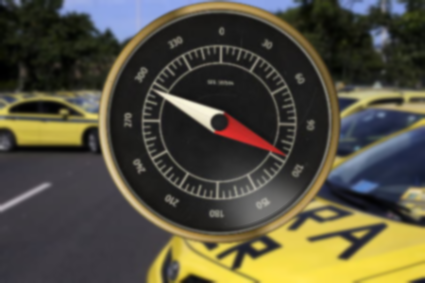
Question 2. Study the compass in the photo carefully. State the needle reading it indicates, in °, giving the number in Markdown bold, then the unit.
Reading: **115** °
